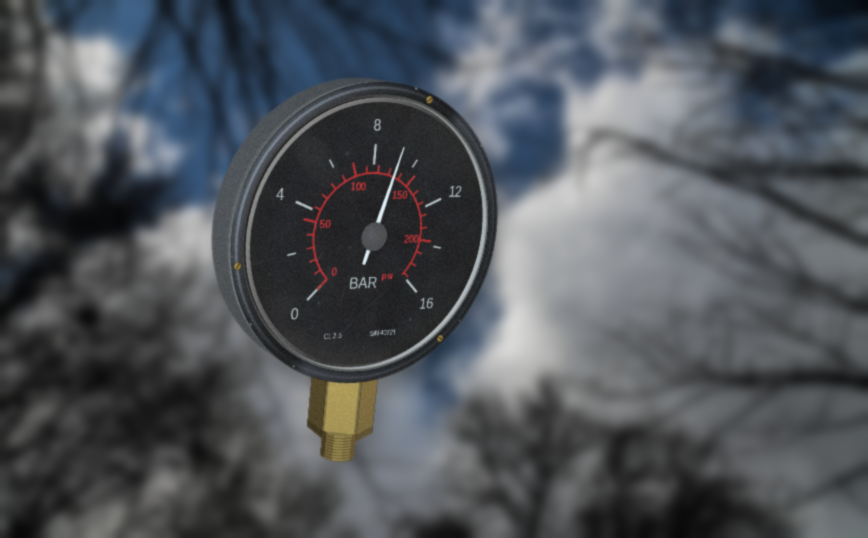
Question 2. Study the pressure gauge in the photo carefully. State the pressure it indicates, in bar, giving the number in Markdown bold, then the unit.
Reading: **9** bar
